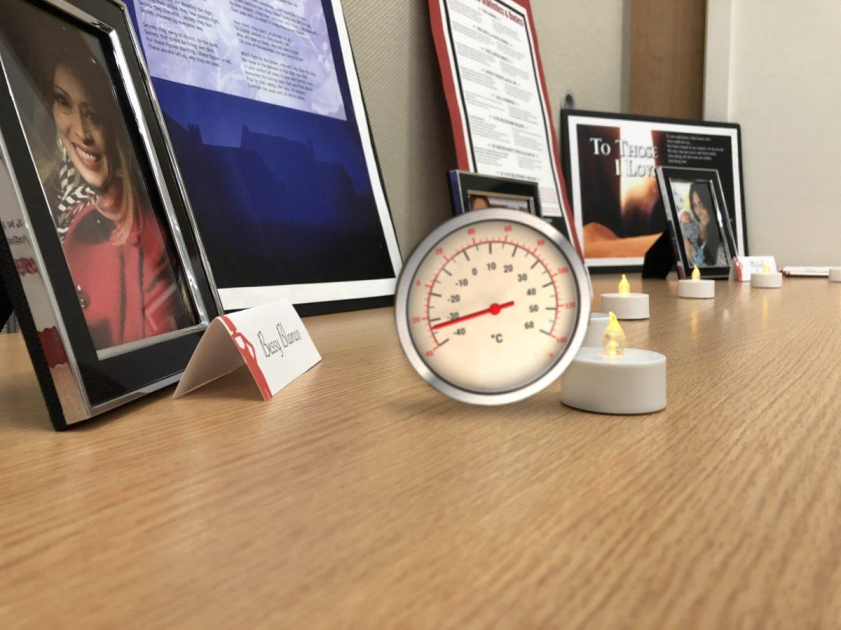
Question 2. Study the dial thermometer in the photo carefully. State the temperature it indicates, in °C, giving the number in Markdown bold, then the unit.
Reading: **-32.5** °C
